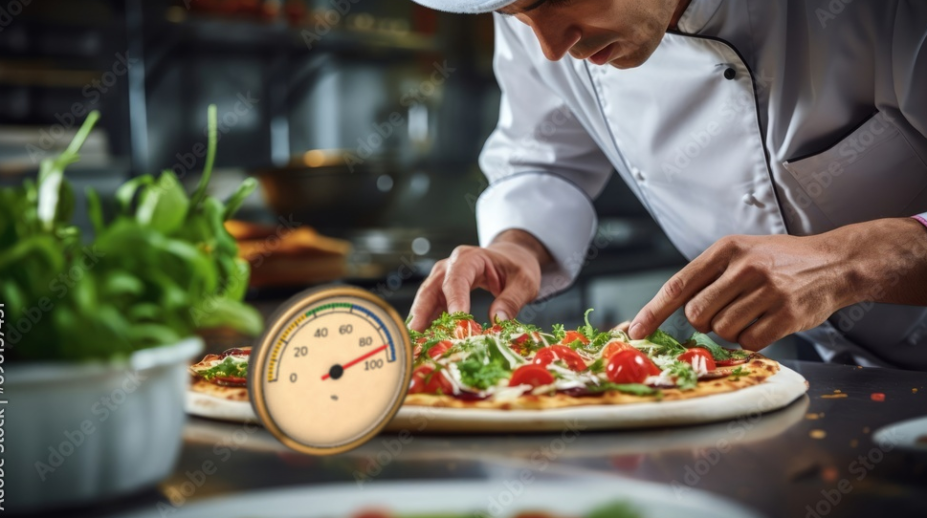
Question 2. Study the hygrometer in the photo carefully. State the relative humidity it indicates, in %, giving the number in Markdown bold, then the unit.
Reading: **90** %
